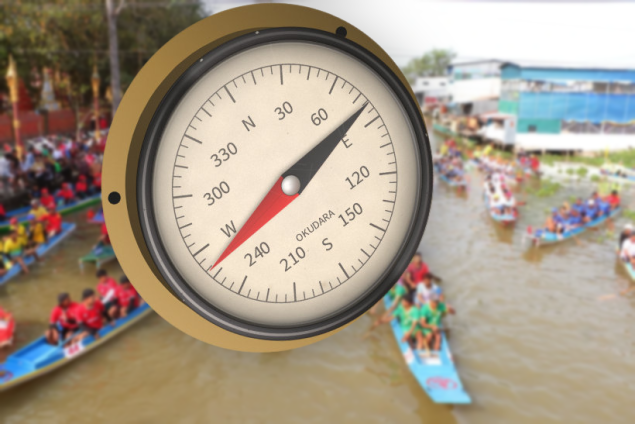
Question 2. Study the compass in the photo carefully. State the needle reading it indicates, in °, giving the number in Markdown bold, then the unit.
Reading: **260** °
